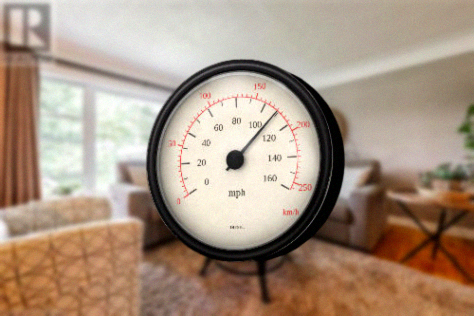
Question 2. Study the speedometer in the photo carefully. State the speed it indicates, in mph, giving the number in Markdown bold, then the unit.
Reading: **110** mph
